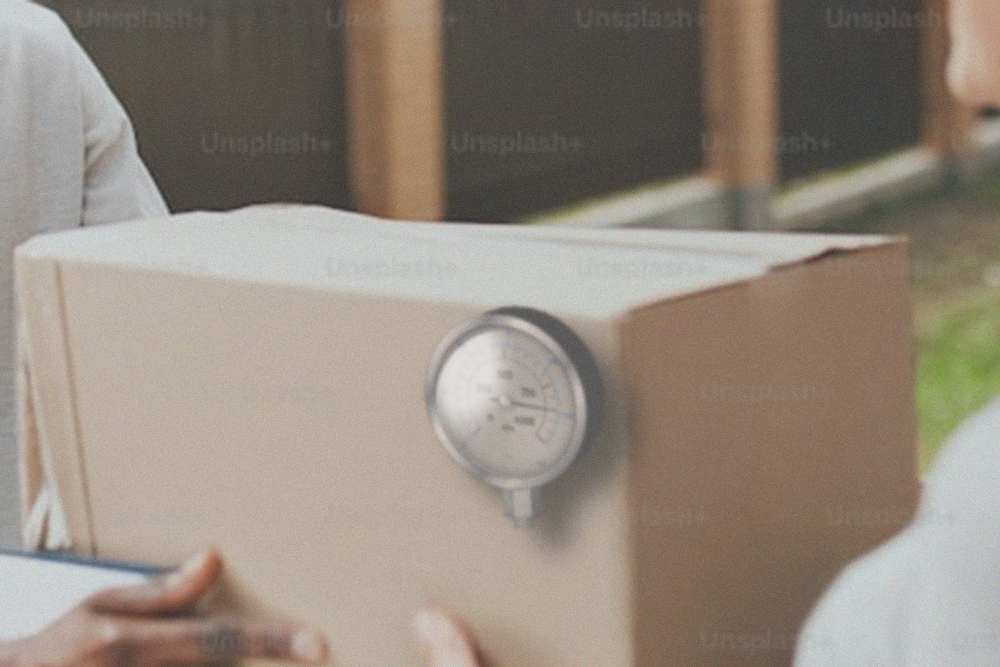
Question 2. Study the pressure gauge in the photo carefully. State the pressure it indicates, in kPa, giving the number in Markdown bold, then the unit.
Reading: **850** kPa
